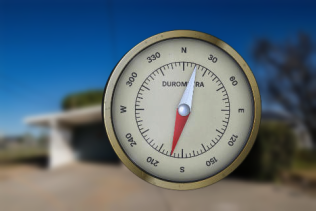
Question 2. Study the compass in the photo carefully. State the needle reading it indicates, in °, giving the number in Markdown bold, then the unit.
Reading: **195** °
